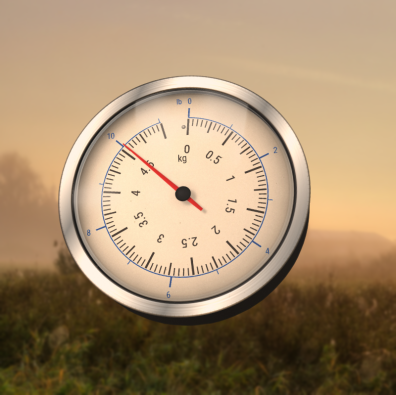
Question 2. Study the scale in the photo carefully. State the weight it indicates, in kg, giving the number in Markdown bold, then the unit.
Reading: **4.55** kg
